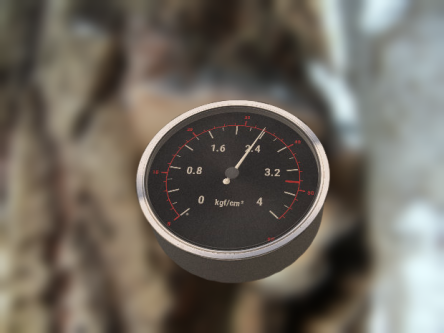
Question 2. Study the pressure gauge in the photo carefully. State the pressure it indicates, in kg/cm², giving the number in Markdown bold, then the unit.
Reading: **2.4** kg/cm²
